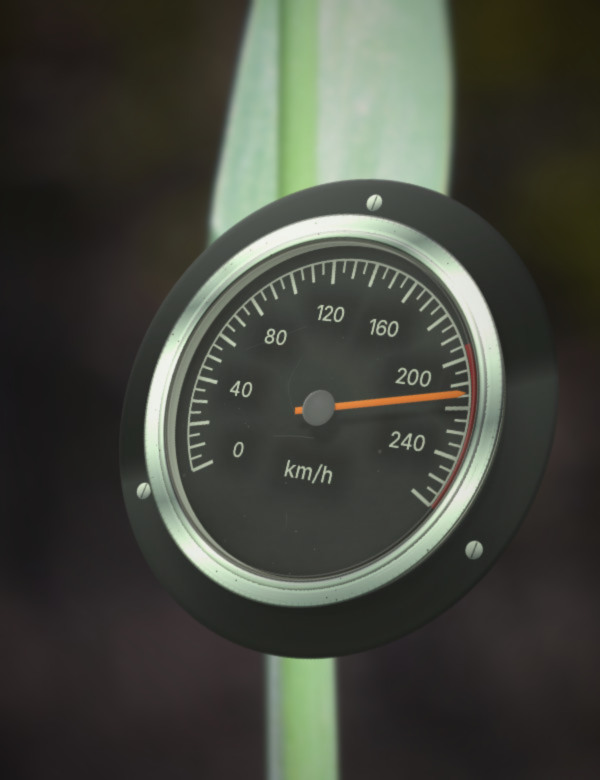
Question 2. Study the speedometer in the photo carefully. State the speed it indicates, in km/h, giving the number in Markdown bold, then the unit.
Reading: **215** km/h
